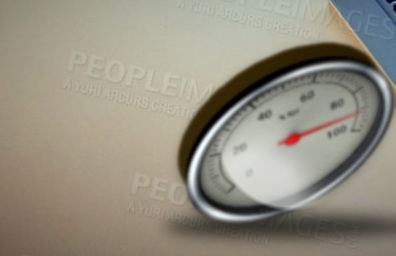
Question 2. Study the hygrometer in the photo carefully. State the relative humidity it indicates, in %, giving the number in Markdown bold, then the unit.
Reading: **90** %
